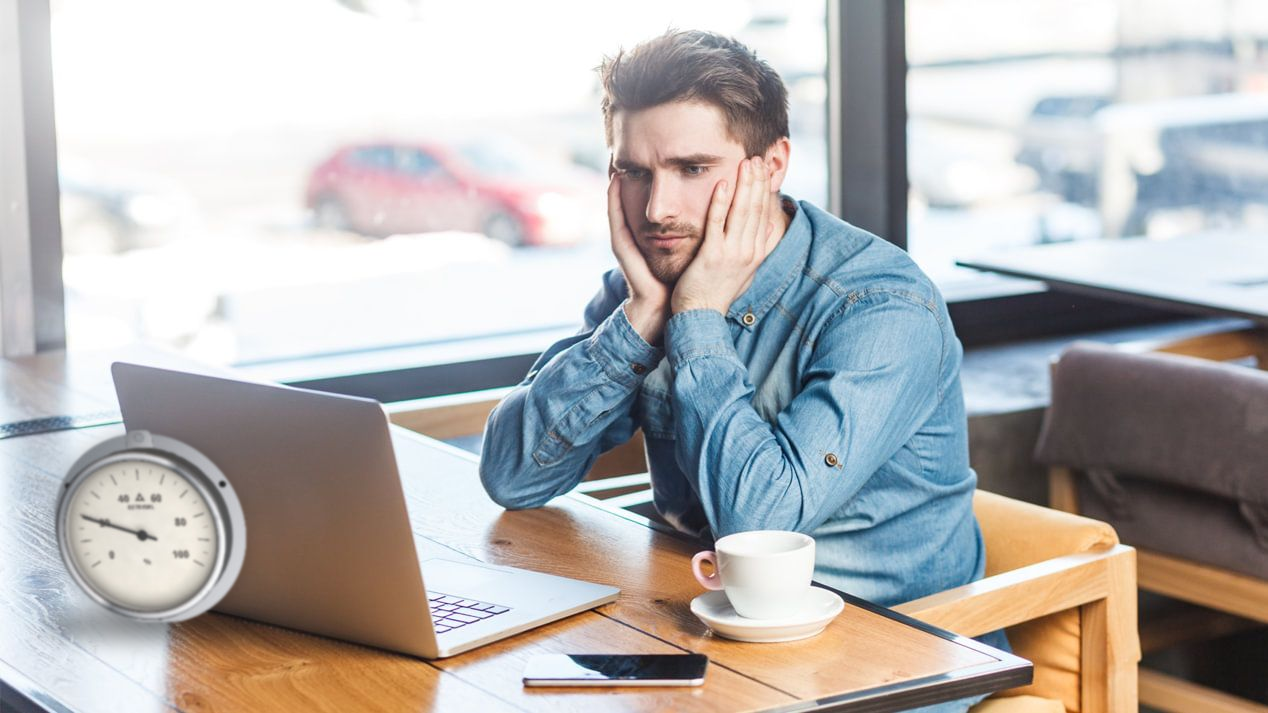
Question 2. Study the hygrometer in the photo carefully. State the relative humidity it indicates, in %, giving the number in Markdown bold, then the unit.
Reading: **20** %
